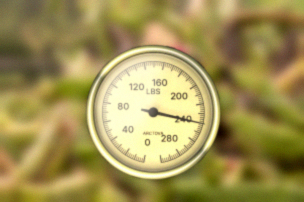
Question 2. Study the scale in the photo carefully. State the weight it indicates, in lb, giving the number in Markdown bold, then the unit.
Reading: **240** lb
